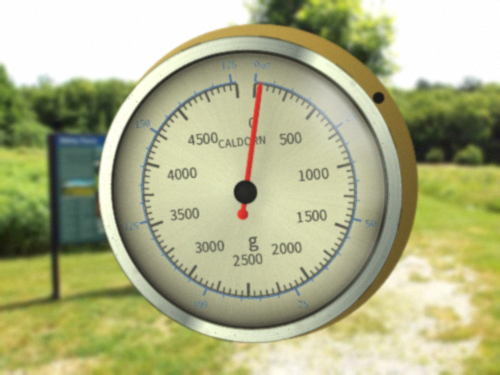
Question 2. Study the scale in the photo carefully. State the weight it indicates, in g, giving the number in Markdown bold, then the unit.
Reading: **50** g
